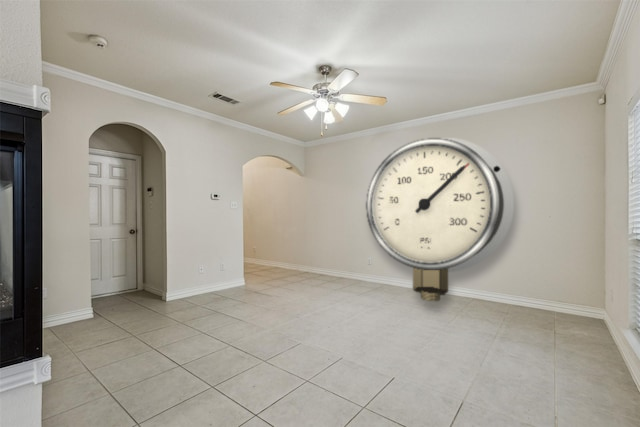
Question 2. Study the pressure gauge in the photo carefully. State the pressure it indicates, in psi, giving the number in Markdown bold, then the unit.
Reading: **210** psi
